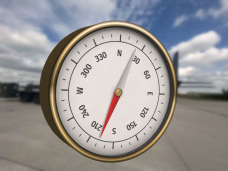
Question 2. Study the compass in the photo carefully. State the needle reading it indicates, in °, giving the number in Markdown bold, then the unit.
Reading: **200** °
